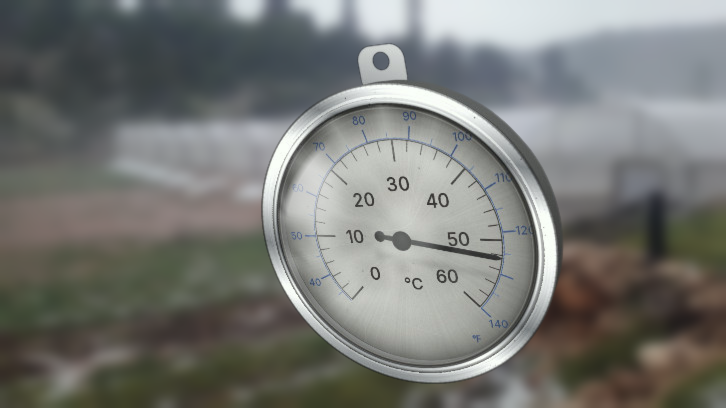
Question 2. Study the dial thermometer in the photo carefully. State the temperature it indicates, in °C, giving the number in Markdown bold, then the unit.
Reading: **52** °C
